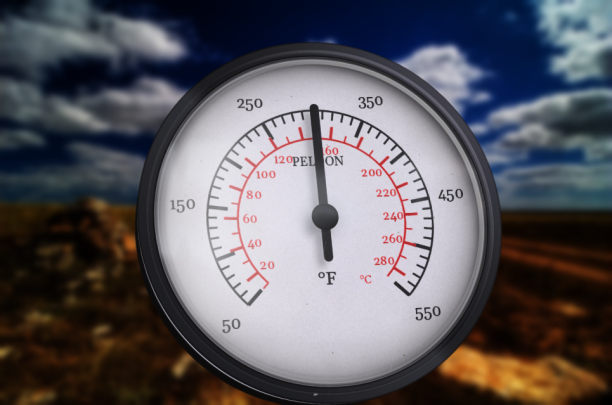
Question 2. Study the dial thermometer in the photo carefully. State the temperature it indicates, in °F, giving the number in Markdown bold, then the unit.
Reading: **300** °F
